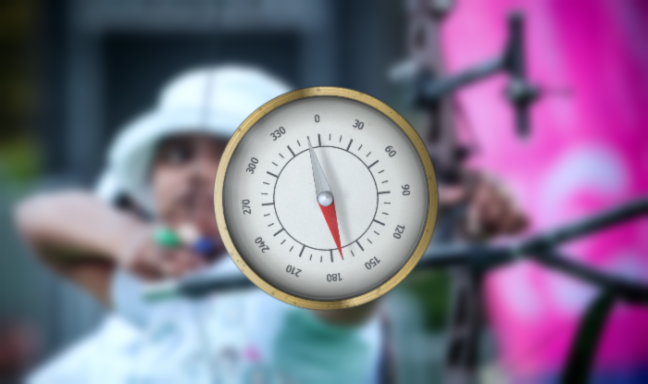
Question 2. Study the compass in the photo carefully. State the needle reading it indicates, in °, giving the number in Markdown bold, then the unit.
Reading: **170** °
